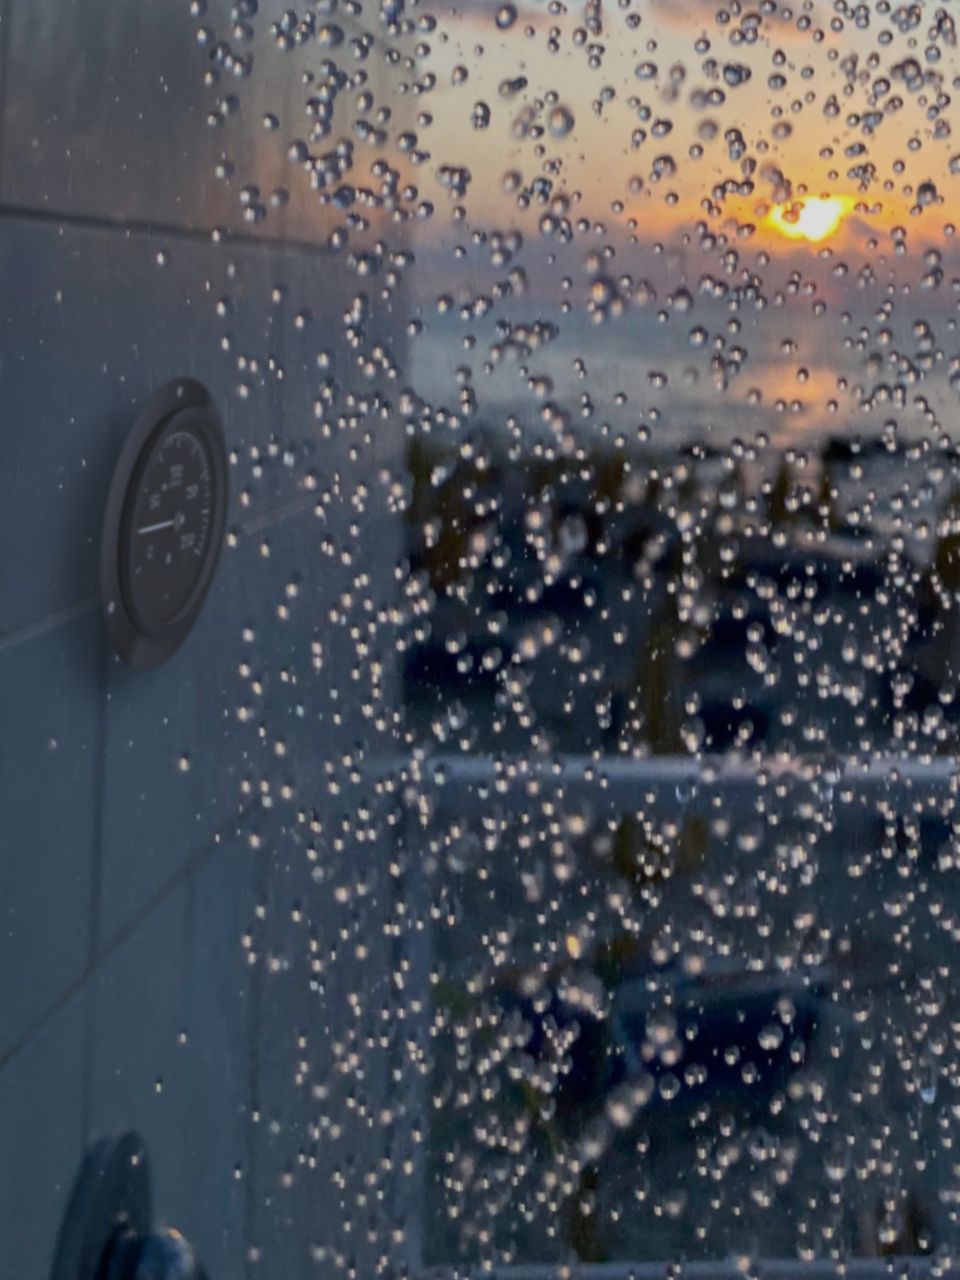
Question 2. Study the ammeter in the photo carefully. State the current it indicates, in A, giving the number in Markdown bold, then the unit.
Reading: **25** A
